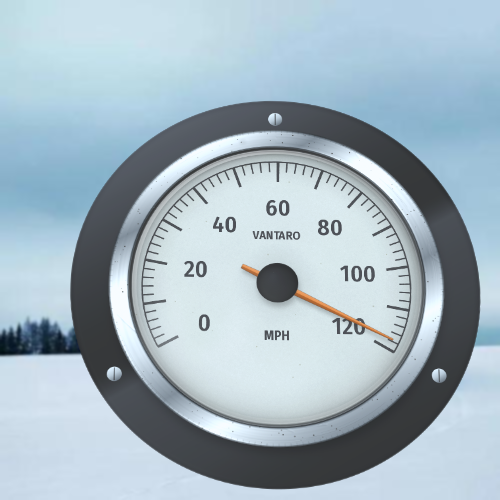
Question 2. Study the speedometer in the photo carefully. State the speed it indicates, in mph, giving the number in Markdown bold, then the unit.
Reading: **118** mph
